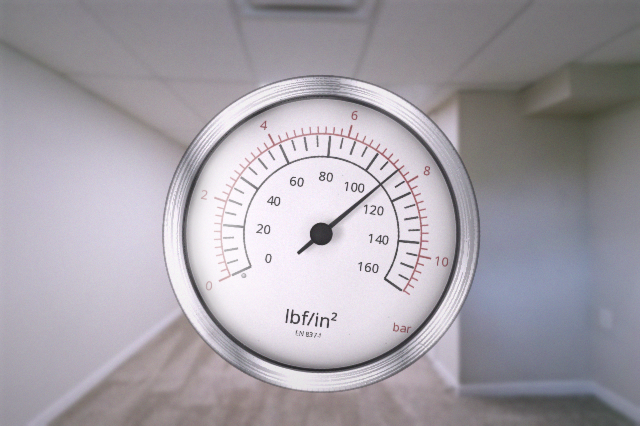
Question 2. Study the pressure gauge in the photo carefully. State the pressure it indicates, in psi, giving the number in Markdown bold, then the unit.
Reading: **110** psi
